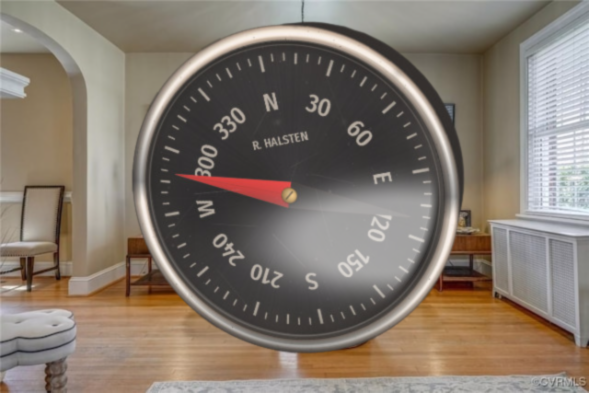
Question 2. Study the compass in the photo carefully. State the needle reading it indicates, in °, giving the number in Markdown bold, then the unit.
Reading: **290** °
